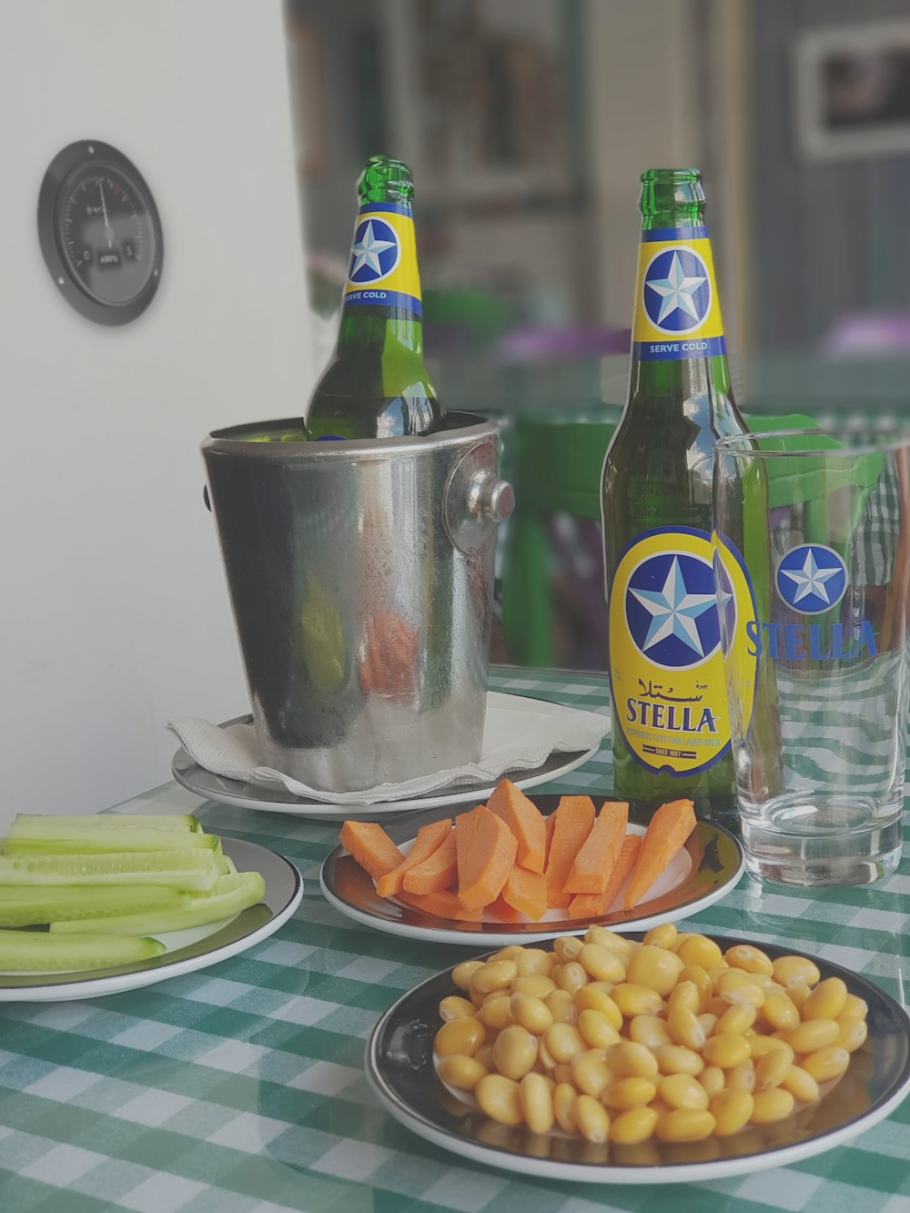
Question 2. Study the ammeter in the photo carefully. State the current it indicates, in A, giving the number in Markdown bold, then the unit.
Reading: **2.5** A
